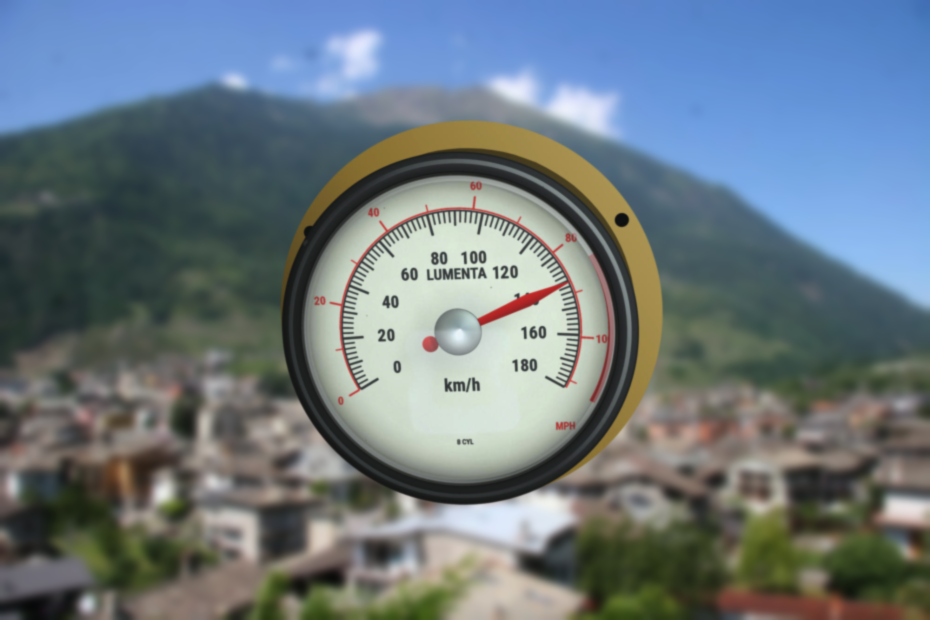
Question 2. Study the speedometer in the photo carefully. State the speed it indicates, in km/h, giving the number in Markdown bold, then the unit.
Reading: **140** km/h
